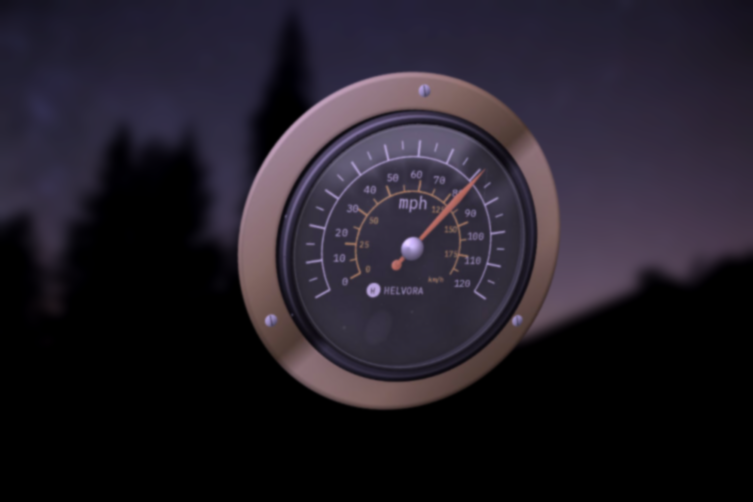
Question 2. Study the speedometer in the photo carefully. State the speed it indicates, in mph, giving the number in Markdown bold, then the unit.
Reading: **80** mph
